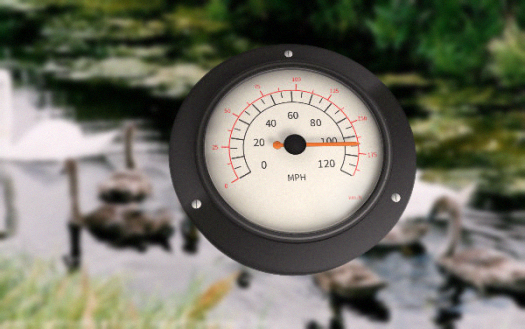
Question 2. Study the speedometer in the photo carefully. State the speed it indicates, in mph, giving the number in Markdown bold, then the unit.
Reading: **105** mph
